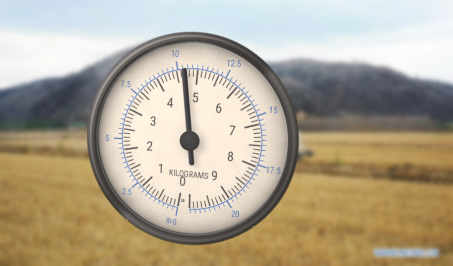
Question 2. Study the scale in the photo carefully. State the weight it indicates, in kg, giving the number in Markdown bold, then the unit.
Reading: **4.7** kg
